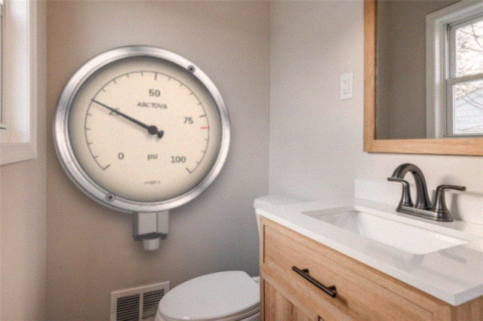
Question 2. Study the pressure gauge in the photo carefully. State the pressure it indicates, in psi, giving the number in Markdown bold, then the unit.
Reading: **25** psi
